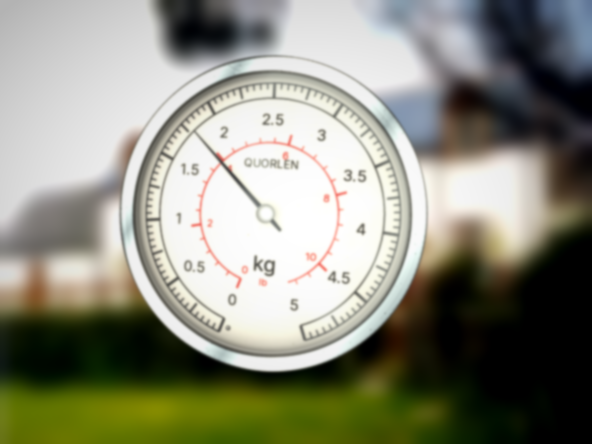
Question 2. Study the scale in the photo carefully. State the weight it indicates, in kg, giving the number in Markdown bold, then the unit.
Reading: **1.8** kg
